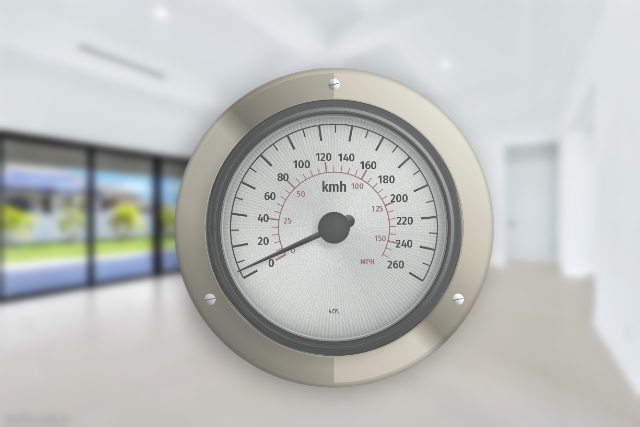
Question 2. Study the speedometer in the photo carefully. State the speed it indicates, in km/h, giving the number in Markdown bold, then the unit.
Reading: **5** km/h
